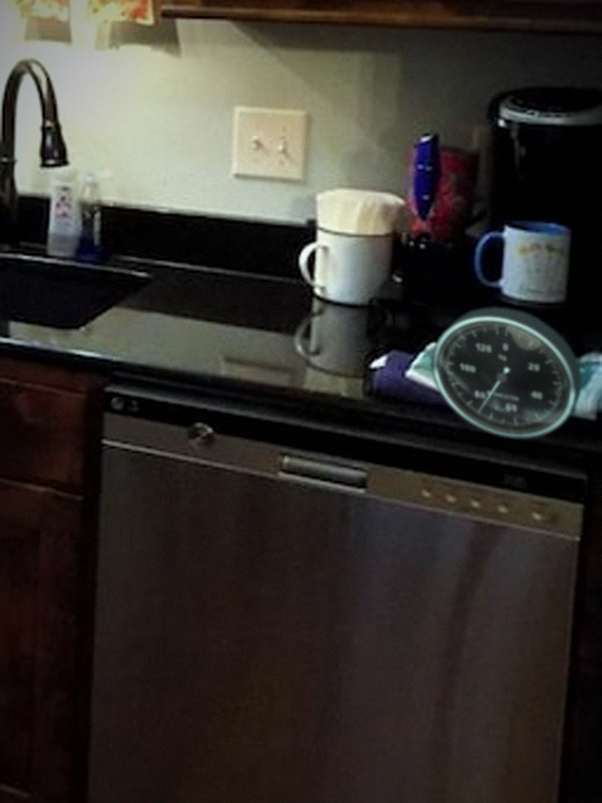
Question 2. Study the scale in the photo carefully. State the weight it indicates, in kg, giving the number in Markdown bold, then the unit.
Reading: **75** kg
